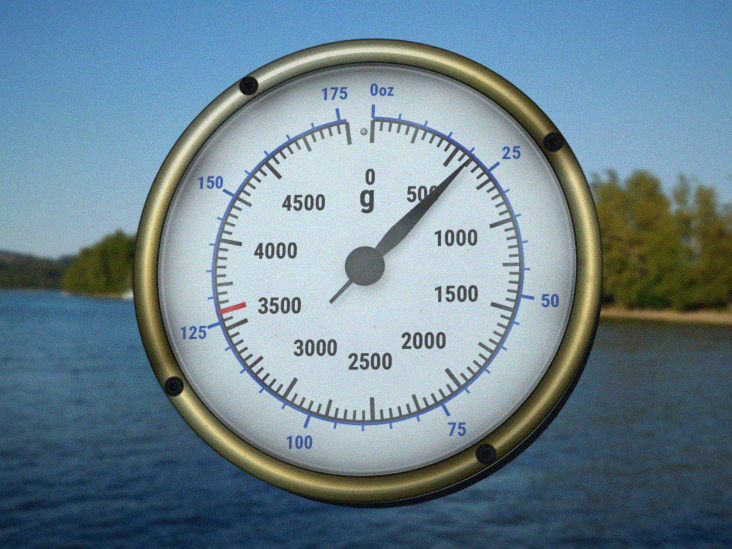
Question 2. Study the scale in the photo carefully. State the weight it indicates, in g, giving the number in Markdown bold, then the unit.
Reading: **600** g
